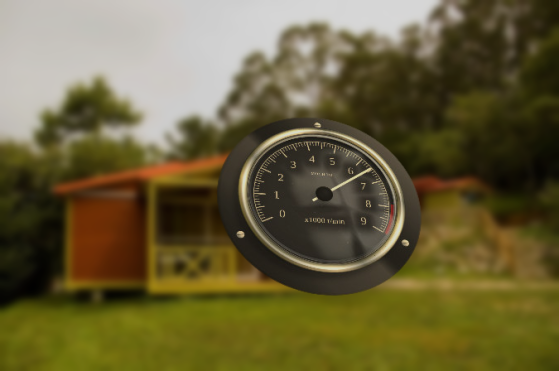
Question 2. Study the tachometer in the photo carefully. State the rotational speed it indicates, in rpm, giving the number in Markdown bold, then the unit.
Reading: **6500** rpm
